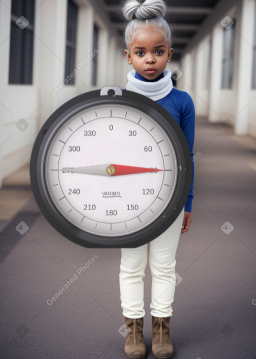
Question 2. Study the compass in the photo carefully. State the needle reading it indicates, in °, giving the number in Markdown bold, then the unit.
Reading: **90** °
